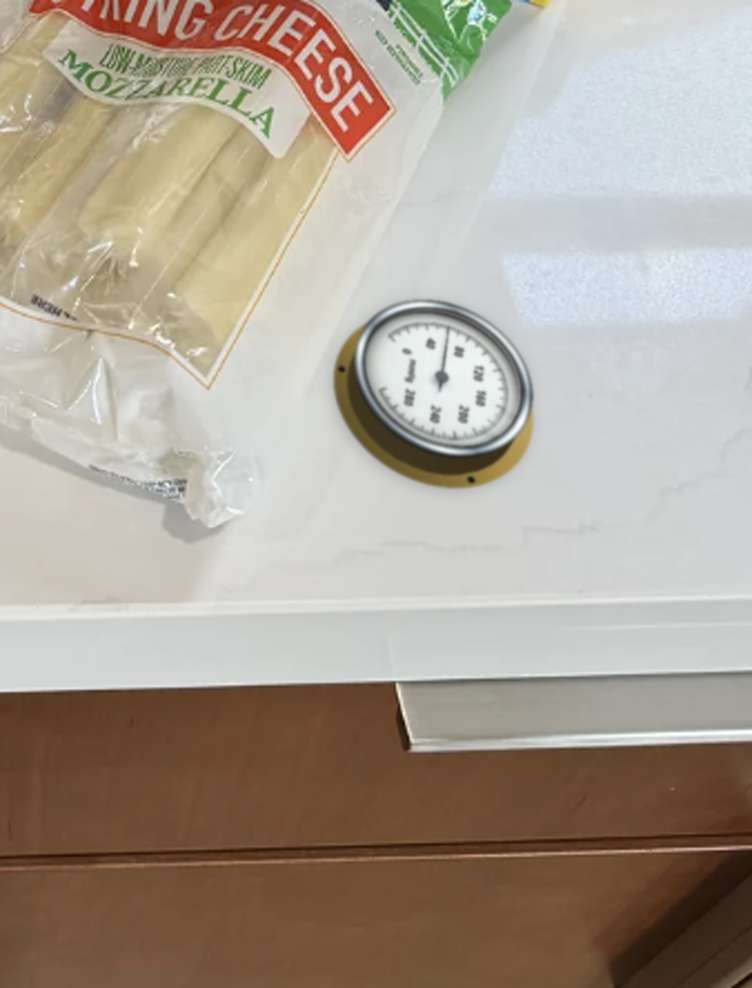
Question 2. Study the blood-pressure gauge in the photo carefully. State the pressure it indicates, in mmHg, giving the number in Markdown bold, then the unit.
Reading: **60** mmHg
